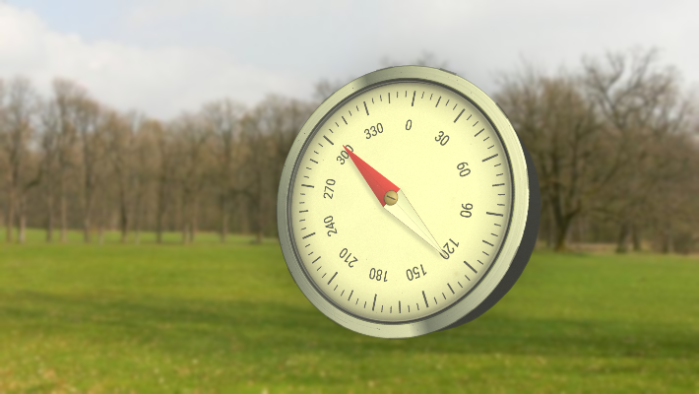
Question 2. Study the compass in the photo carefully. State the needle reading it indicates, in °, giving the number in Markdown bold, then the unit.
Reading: **305** °
